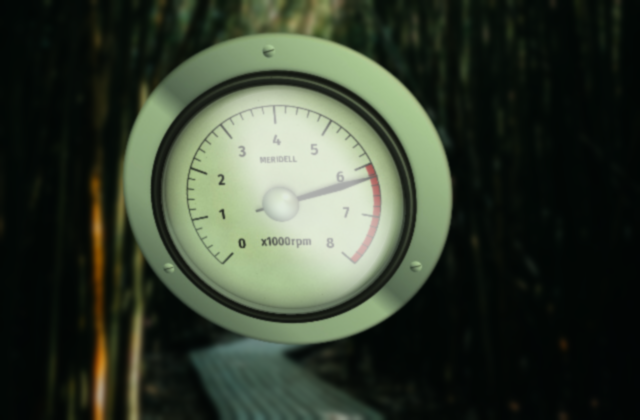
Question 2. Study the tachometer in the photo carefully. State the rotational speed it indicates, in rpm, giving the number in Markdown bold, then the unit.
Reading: **6200** rpm
